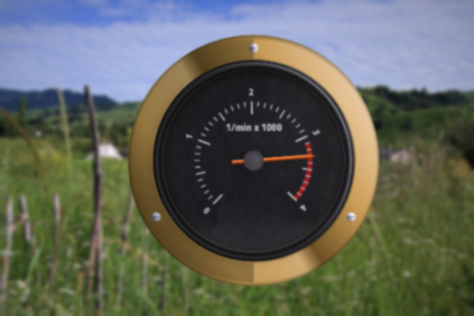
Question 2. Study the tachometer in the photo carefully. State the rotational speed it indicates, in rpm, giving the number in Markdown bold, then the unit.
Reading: **3300** rpm
